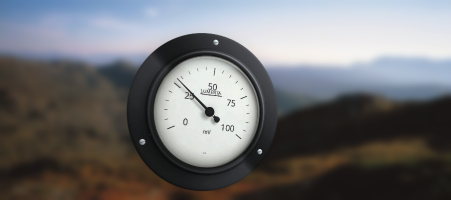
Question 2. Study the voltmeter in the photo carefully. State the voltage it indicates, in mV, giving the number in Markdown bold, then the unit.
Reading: **27.5** mV
